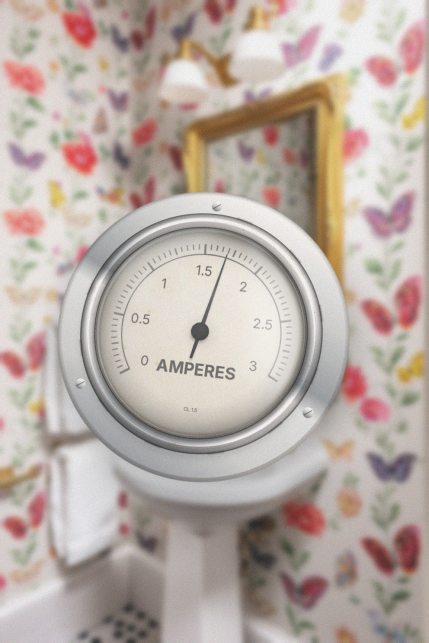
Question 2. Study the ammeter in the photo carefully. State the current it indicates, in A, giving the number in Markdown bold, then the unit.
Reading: **1.7** A
